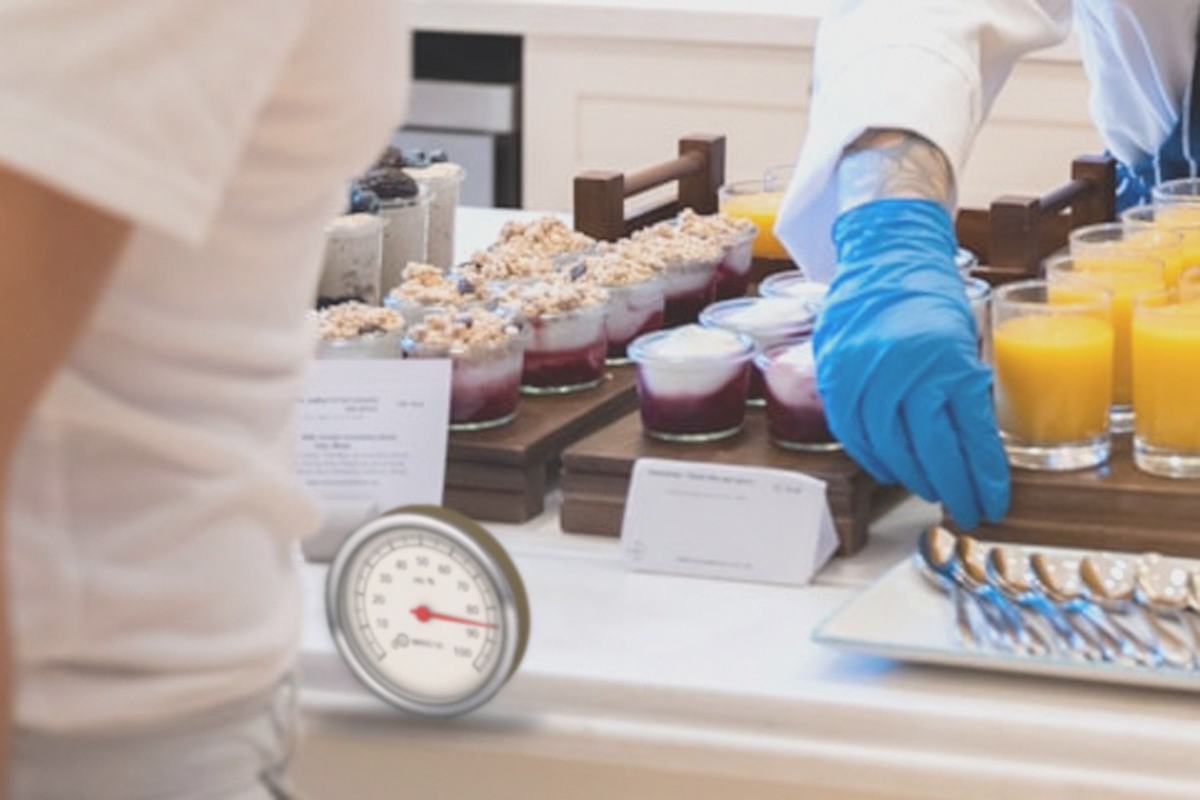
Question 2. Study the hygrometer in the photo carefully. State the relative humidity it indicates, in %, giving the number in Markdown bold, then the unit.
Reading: **85** %
